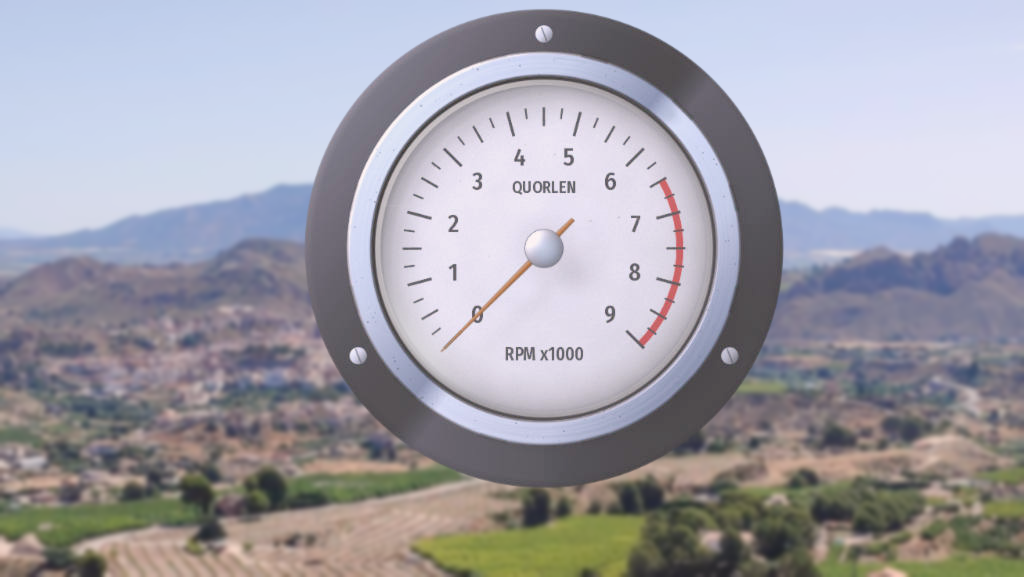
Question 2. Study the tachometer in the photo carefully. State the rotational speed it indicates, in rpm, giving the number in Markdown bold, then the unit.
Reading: **0** rpm
